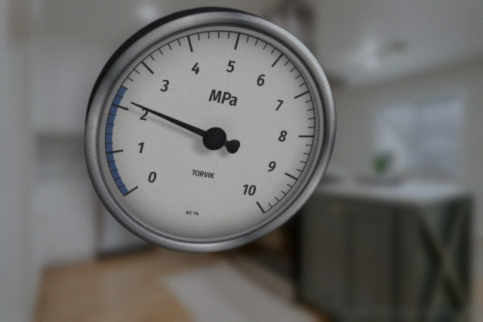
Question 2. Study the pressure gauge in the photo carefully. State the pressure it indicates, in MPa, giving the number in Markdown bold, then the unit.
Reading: **2.2** MPa
